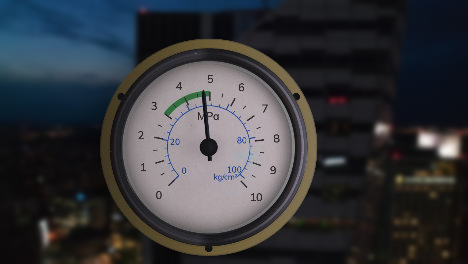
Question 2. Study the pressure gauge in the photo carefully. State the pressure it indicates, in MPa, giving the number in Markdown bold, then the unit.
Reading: **4.75** MPa
